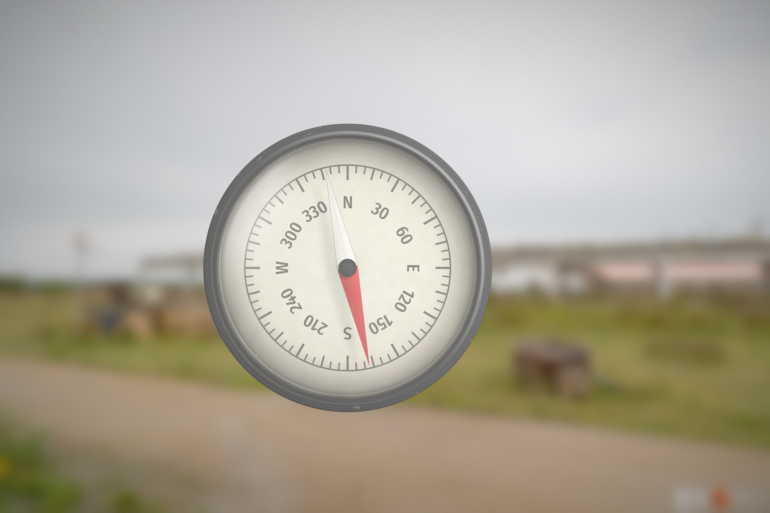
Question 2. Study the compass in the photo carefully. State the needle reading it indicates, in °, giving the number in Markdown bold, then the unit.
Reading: **167.5** °
